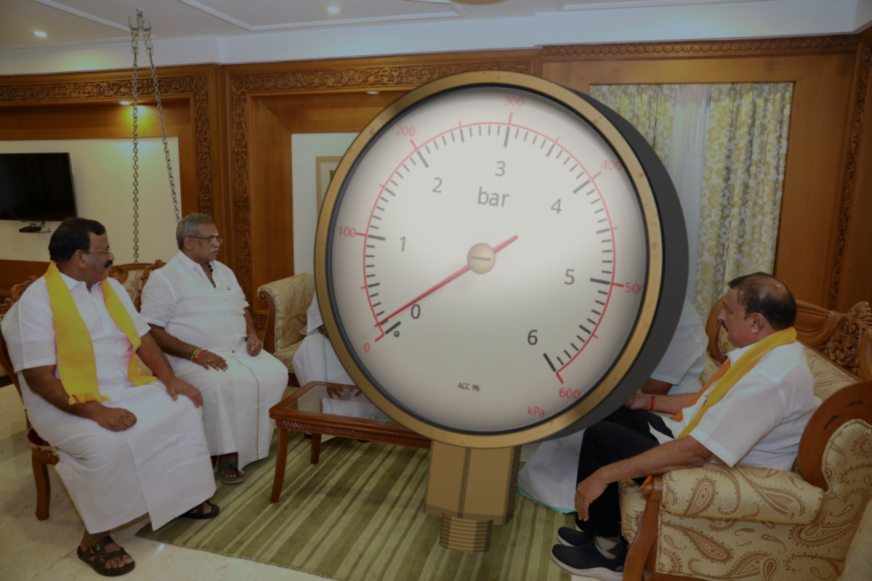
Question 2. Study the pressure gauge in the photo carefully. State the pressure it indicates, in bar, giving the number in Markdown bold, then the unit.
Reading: **0.1** bar
